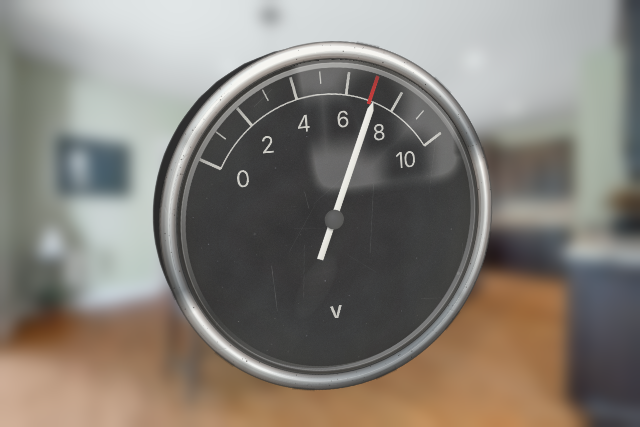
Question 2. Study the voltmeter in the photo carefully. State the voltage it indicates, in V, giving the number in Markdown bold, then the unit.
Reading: **7** V
